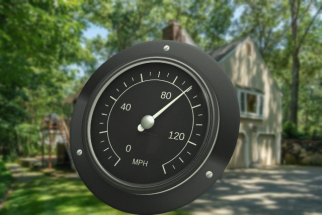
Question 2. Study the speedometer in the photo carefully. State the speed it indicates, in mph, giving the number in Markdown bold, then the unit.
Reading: **90** mph
